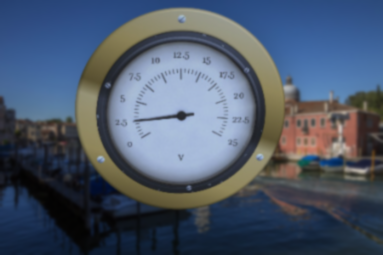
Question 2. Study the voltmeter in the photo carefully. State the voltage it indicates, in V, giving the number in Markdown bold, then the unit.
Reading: **2.5** V
